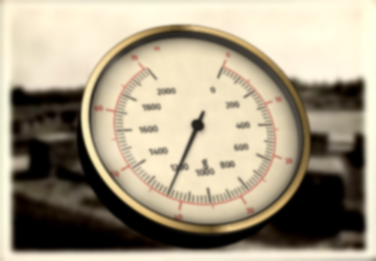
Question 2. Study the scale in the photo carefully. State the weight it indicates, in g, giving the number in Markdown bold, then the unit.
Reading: **1200** g
